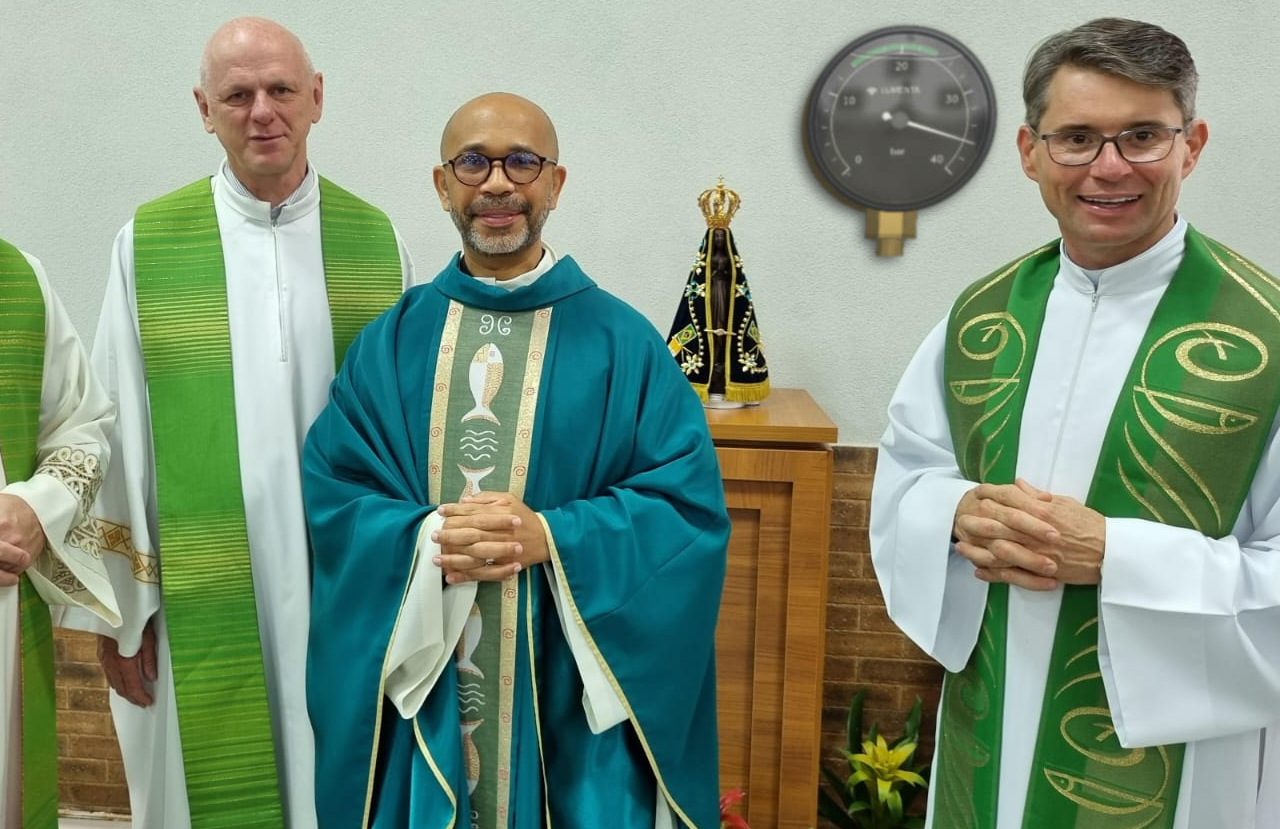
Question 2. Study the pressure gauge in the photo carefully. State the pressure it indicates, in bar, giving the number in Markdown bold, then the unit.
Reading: **36** bar
